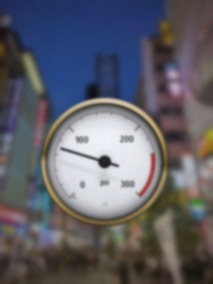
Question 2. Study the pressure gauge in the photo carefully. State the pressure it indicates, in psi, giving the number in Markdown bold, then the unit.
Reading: **70** psi
